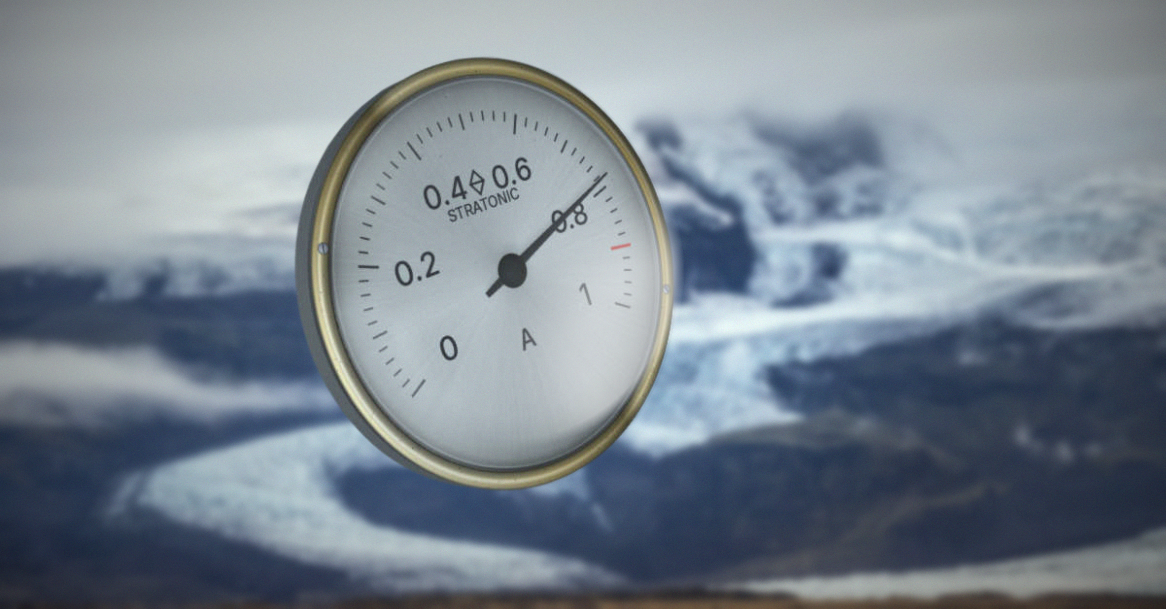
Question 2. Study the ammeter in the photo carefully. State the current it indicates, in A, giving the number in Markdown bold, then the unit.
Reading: **0.78** A
